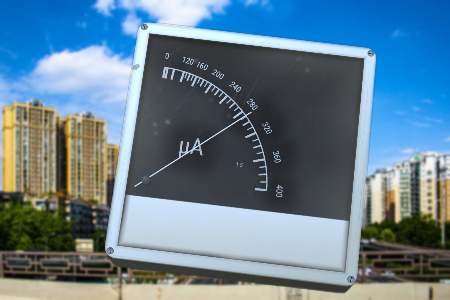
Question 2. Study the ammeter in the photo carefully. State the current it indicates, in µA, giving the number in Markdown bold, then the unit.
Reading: **290** µA
